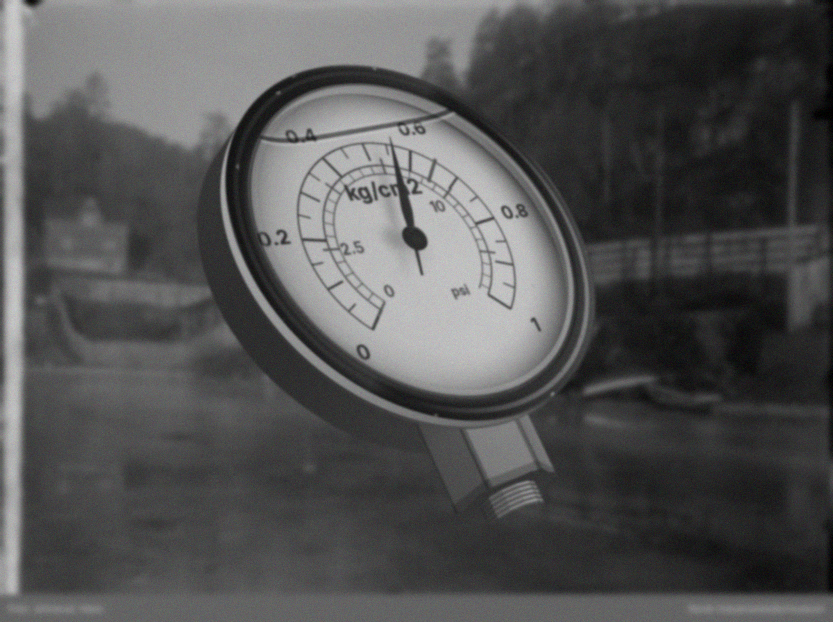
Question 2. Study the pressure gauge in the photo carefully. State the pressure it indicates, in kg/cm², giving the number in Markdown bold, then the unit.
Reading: **0.55** kg/cm²
